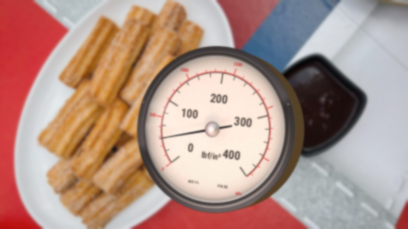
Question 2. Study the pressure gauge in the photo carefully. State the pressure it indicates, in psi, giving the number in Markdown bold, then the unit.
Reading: **40** psi
